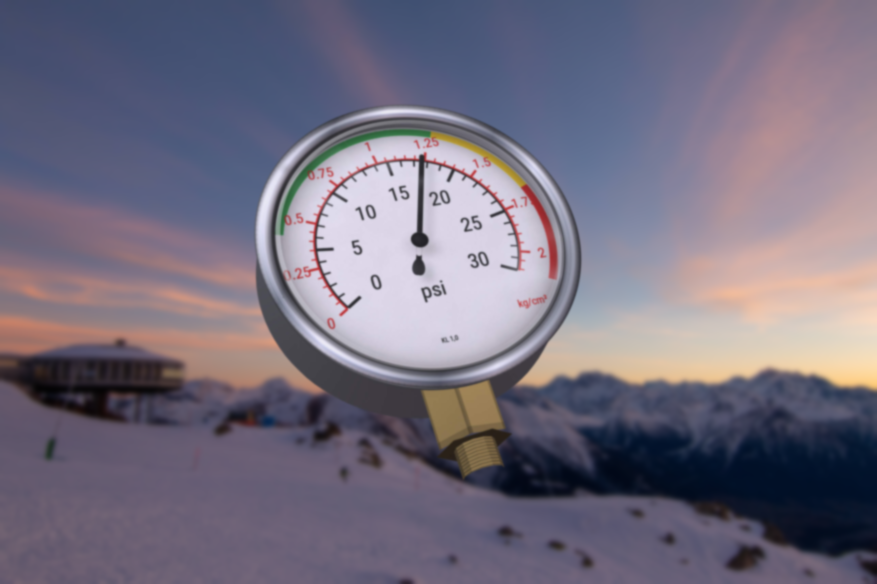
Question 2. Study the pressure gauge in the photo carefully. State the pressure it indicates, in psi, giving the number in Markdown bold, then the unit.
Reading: **17.5** psi
